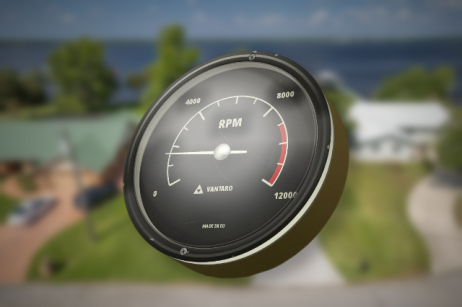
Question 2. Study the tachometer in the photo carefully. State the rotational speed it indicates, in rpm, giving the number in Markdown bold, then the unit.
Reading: **1500** rpm
